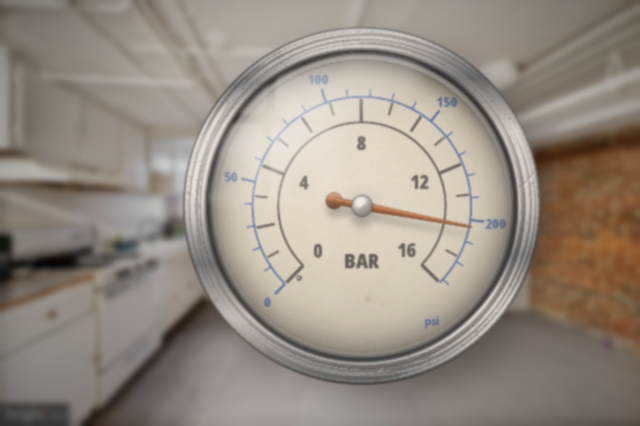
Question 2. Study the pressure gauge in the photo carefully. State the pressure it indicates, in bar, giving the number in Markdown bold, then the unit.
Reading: **14** bar
